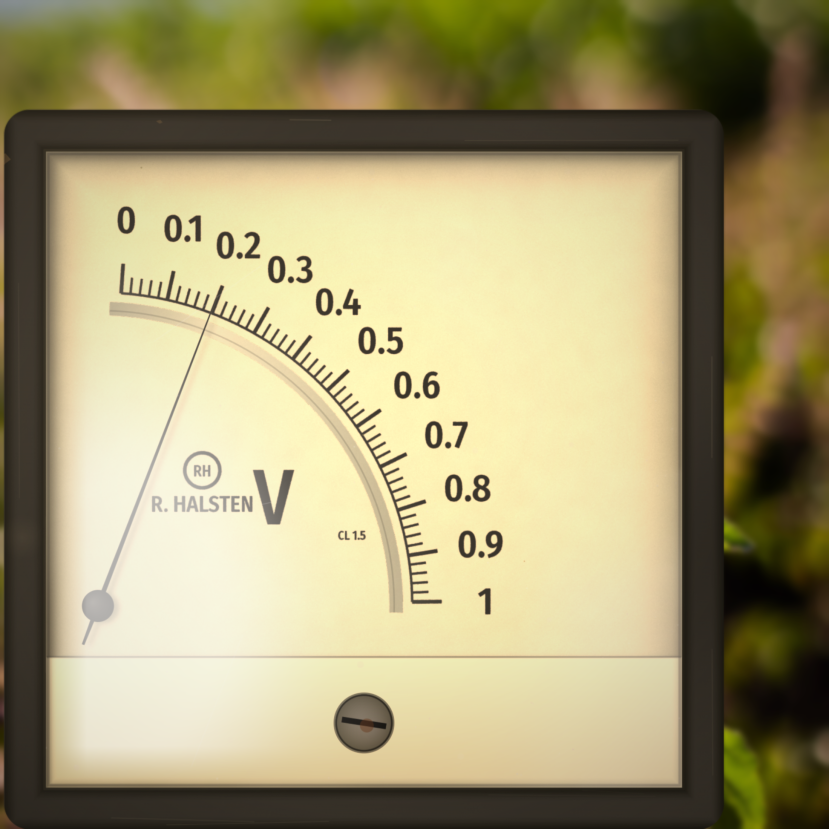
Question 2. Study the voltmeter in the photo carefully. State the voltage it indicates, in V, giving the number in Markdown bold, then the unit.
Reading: **0.2** V
